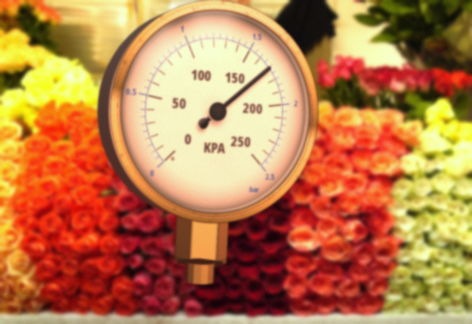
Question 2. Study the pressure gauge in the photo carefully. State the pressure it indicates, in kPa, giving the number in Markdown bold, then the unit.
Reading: **170** kPa
